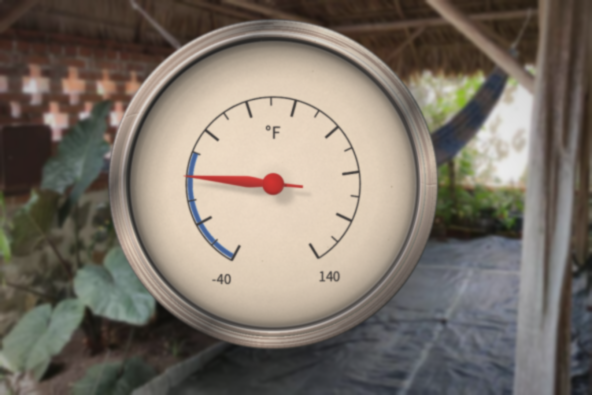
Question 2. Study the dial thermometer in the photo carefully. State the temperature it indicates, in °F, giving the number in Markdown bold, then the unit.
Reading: **0** °F
